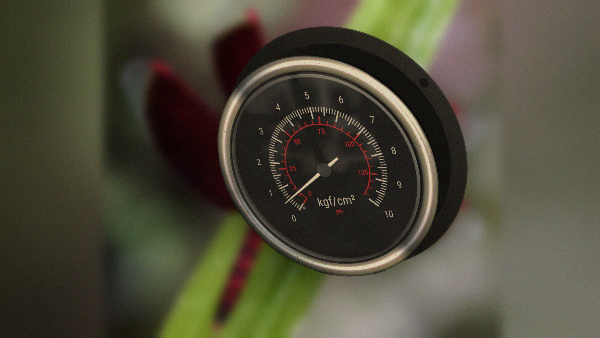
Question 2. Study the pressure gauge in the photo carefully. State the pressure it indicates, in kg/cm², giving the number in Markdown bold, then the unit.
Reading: **0.5** kg/cm²
